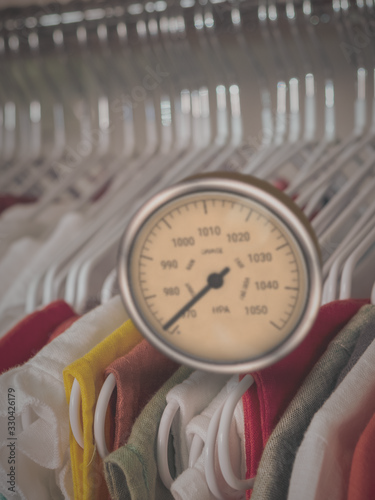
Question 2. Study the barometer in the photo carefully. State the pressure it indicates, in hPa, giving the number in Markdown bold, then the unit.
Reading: **972** hPa
